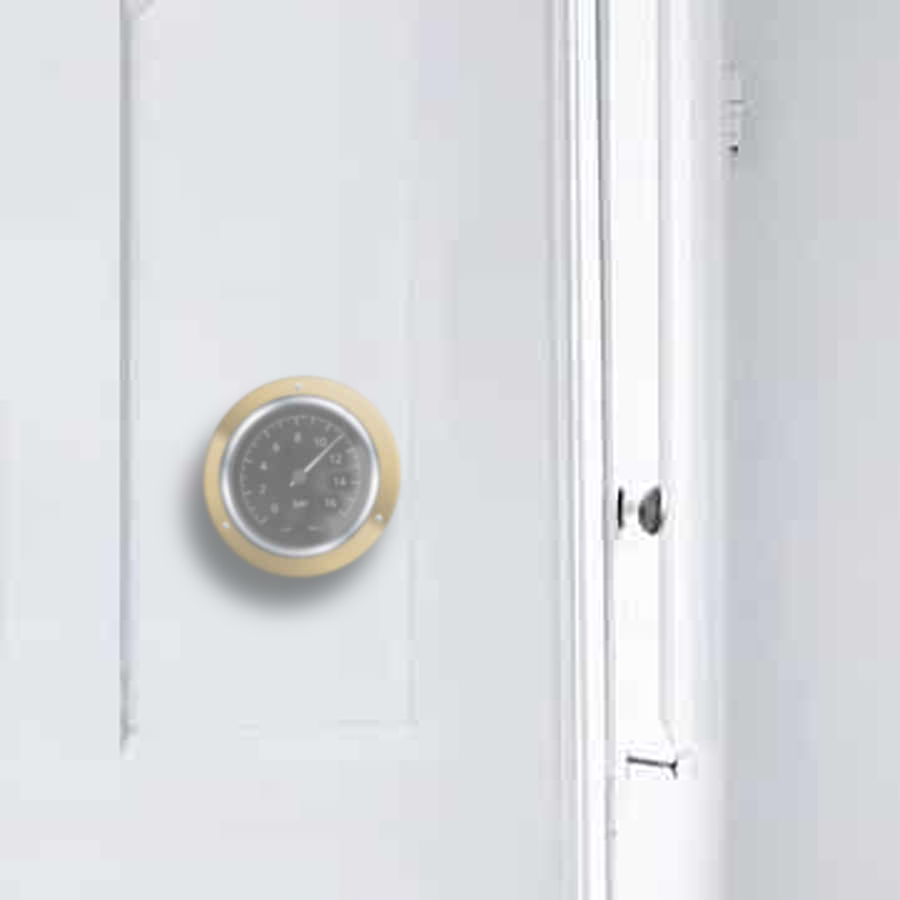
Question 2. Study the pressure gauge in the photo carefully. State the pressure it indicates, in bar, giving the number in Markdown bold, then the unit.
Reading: **11** bar
